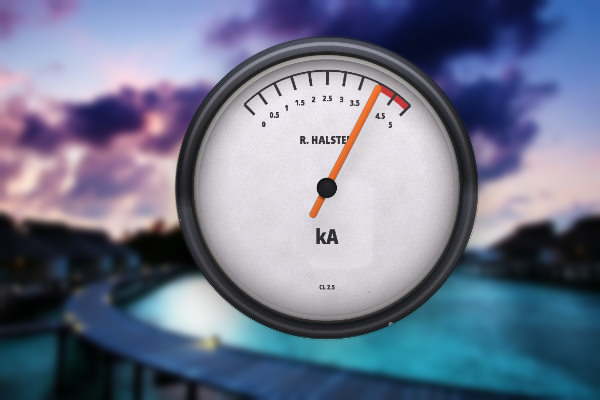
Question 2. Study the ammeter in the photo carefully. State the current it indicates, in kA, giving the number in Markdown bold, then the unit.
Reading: **4** kA
